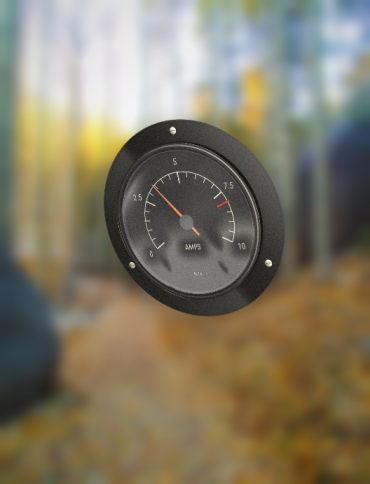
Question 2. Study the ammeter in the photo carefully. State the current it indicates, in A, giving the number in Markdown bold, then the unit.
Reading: **3.5** A
